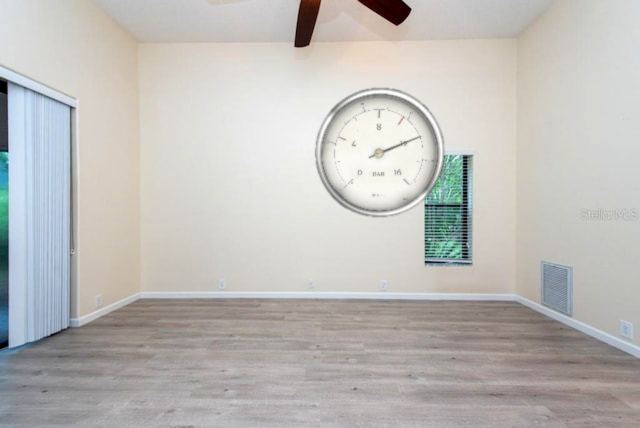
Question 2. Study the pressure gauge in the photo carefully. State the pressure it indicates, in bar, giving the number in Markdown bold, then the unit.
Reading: **12** bar
